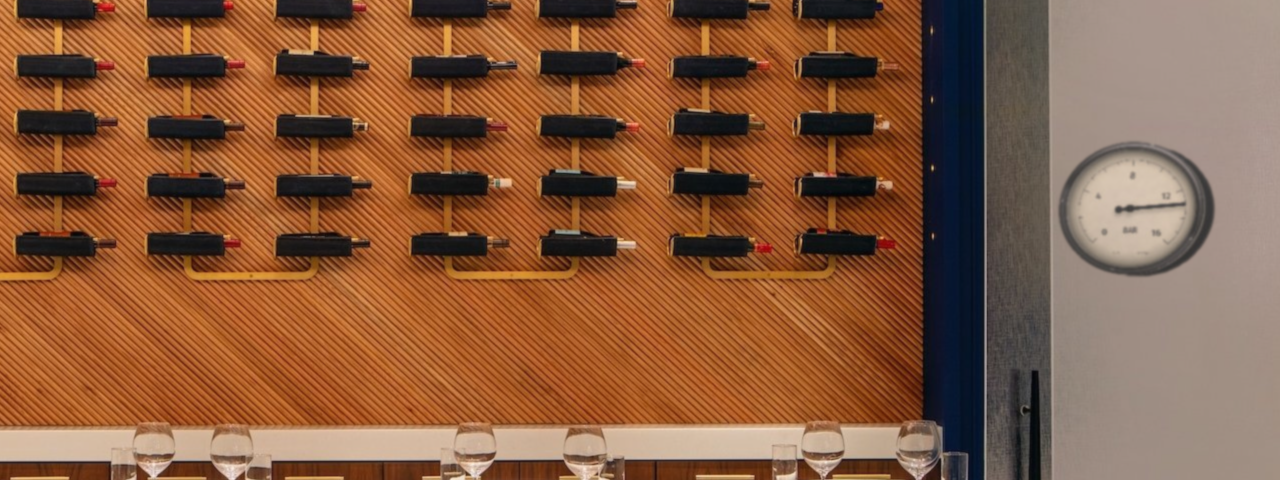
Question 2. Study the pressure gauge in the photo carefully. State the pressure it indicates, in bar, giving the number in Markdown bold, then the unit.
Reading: **13** bar
